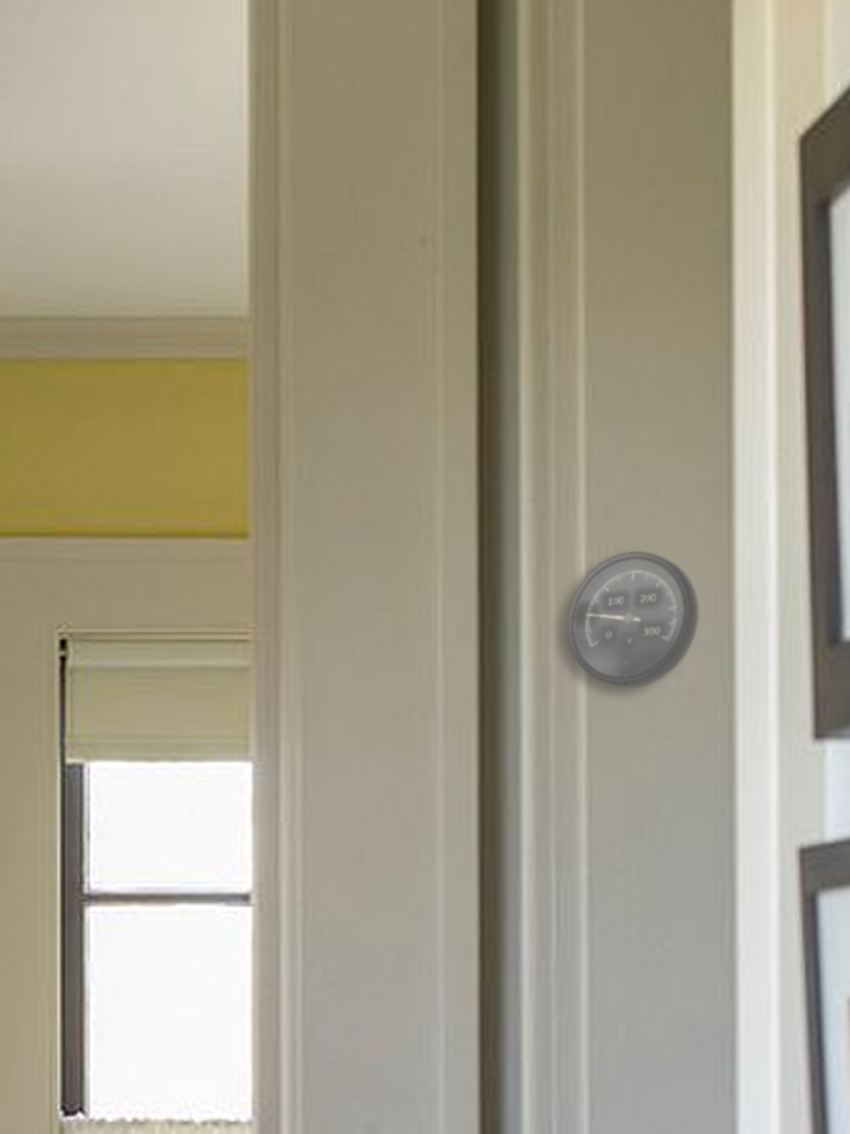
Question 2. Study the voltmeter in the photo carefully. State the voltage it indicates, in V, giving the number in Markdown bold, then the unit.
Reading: **50** V
